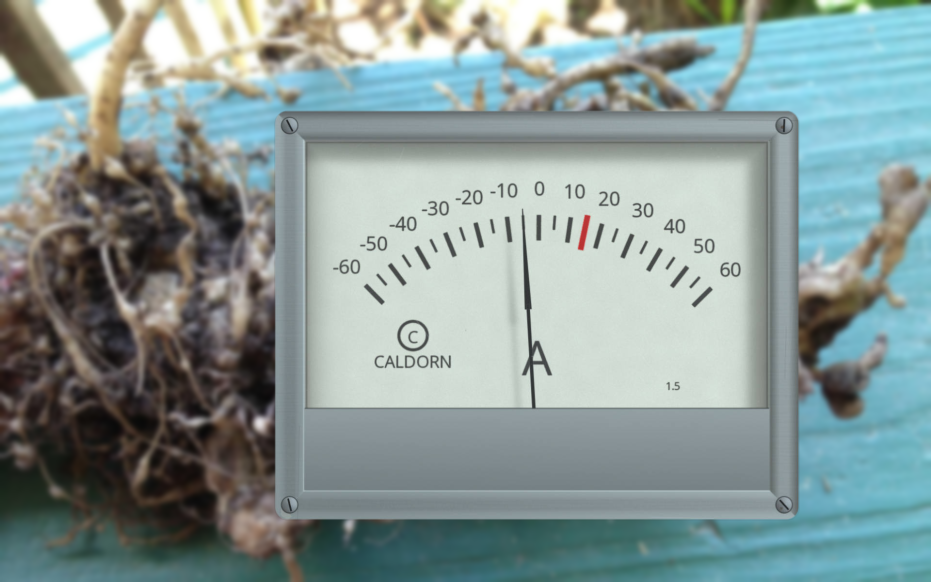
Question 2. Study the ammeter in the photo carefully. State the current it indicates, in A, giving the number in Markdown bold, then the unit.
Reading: **-5** A
